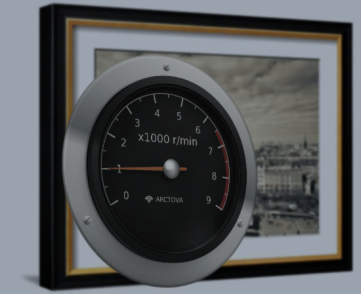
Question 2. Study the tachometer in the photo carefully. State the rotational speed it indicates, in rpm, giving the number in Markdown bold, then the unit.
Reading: **1000** rpm
